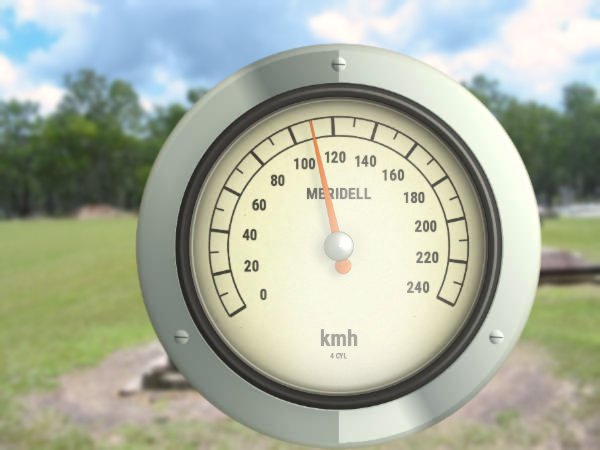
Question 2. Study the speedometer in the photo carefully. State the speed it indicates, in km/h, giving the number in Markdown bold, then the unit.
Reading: **110** km/h
